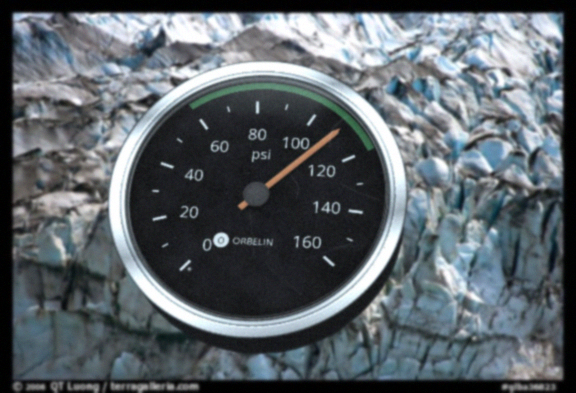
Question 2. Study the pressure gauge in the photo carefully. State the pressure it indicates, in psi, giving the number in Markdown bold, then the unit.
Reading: **110** psi
